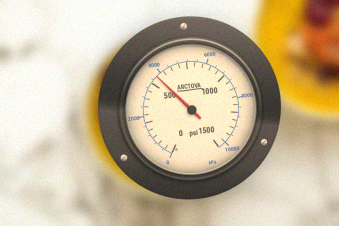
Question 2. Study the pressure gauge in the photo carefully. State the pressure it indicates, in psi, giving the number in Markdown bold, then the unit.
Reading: **550** psi
